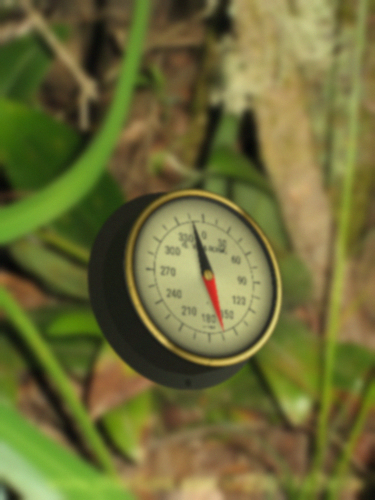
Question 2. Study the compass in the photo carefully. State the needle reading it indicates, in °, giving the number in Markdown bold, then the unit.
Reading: **165** °
